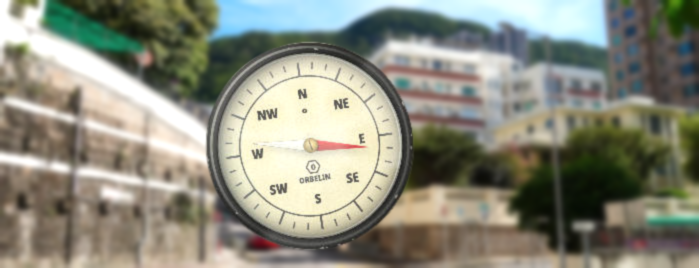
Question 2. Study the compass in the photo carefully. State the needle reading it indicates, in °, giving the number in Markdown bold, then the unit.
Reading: **100** °
